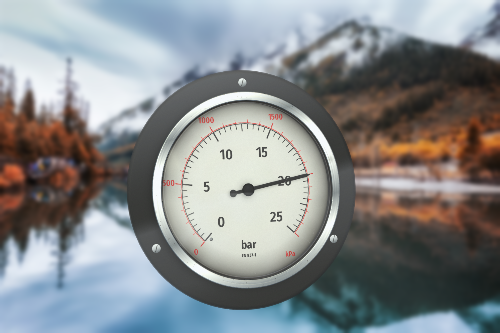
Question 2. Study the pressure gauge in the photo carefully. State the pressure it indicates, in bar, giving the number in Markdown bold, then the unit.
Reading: **20** bar
